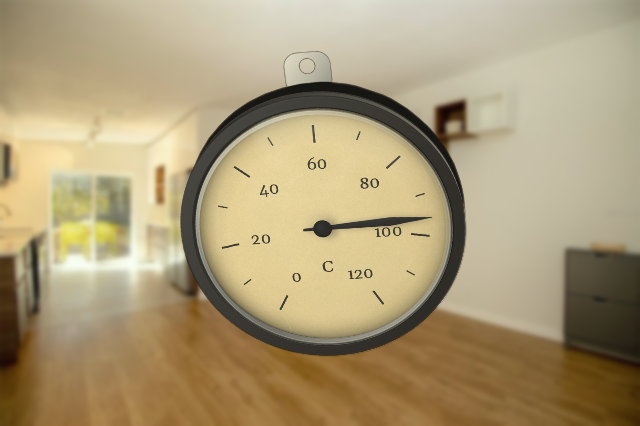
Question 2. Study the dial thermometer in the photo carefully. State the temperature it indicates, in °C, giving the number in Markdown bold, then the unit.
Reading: **95** °C
